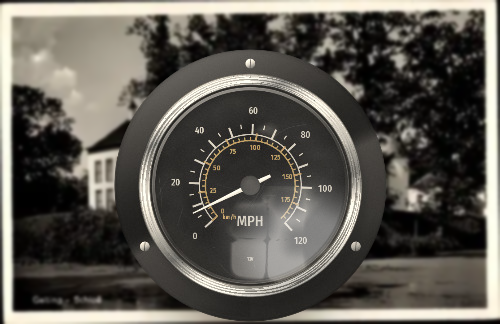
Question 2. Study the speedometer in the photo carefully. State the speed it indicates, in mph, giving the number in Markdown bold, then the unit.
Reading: **7.5** mph
